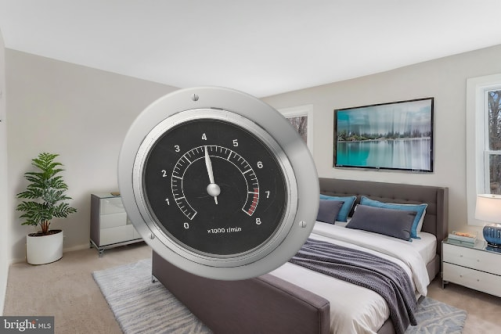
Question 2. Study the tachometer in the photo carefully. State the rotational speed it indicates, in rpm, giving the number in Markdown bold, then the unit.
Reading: **4000** rpm
